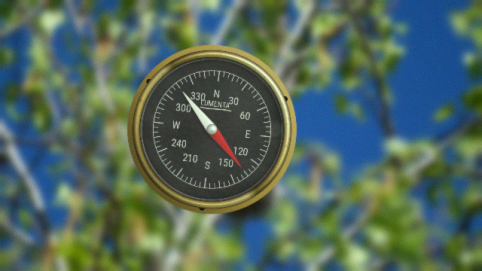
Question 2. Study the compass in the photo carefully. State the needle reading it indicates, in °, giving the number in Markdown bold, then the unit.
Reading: **135** °
